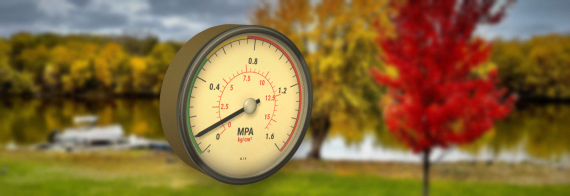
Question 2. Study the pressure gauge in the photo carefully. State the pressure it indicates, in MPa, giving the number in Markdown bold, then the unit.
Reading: **0.1** MPa
